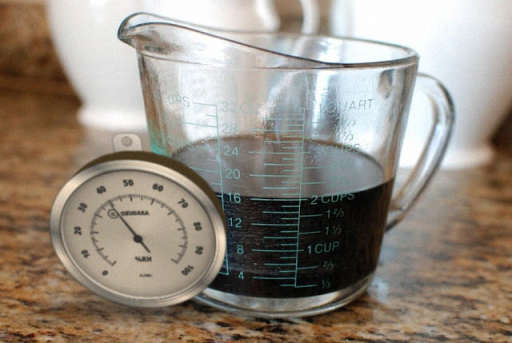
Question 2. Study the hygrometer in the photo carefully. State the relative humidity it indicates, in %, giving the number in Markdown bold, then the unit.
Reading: **40** %
